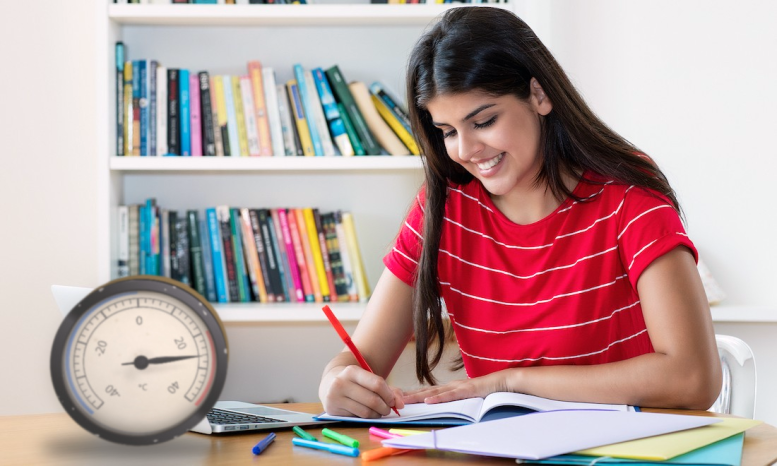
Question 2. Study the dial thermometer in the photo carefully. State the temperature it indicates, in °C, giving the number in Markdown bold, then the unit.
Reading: **26** °C
